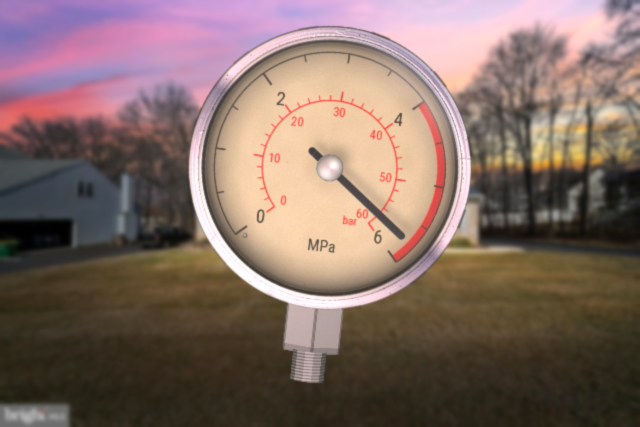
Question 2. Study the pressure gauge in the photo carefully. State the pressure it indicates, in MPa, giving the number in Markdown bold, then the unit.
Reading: **5.75** MPa
